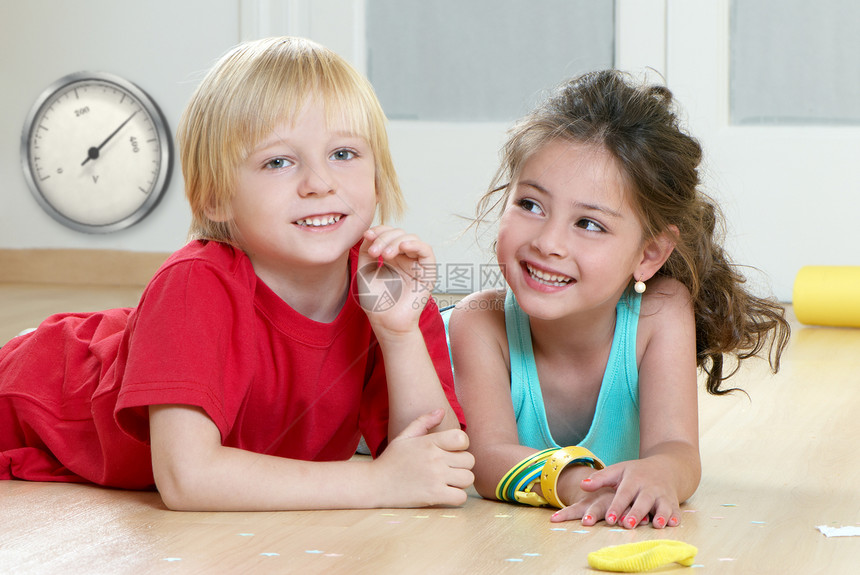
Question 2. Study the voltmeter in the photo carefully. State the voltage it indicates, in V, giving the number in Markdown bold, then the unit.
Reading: **340** V
